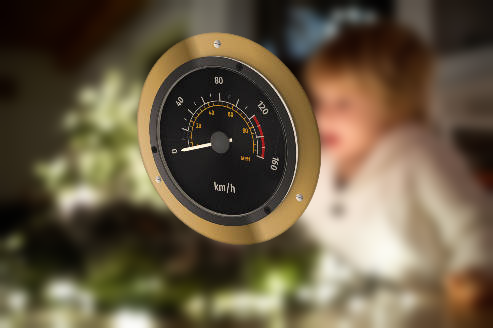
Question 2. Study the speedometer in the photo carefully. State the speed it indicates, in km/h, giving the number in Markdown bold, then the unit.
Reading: **0** km/h
